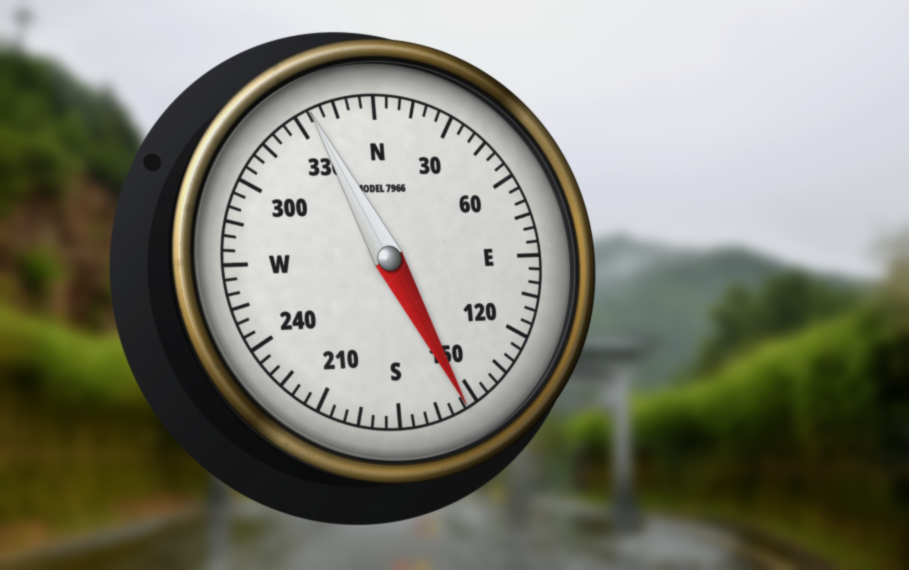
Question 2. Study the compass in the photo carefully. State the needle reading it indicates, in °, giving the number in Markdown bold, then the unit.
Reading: **155** °
